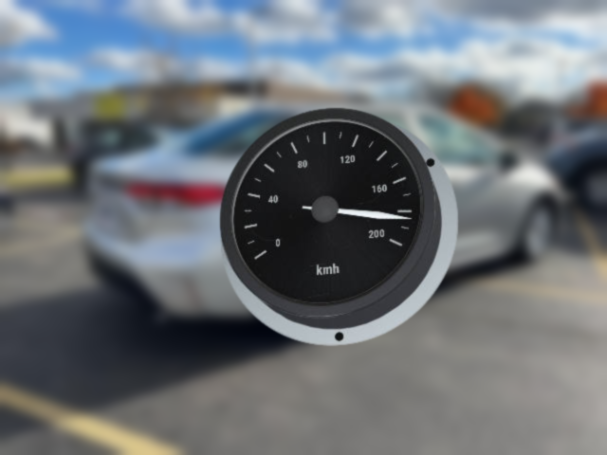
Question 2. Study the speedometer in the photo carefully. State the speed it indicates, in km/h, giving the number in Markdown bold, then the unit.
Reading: **185** km/h
